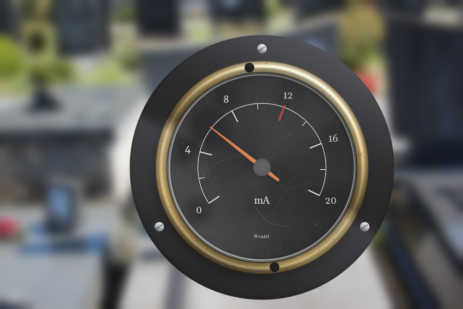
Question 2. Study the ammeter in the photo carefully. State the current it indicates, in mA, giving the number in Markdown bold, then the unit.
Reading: **6** mA
